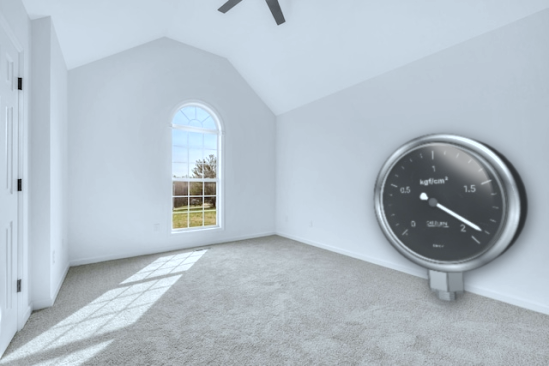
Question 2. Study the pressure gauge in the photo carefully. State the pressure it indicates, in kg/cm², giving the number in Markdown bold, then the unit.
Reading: **1.9** kg/cm²
